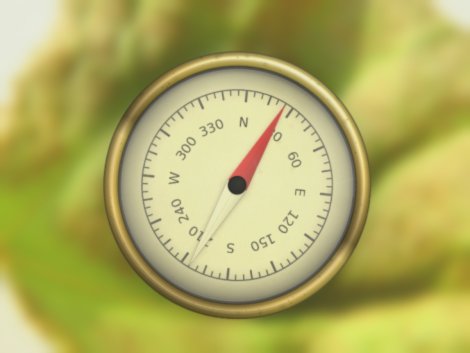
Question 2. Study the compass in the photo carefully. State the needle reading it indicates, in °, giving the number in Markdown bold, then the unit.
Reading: **25** °
